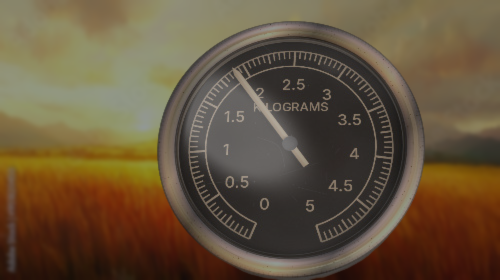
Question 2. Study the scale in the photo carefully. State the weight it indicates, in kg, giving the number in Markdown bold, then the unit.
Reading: **1.9** kg
